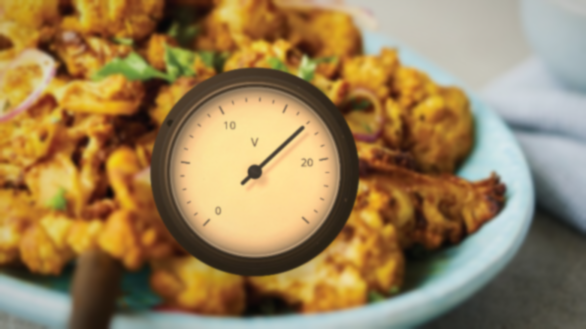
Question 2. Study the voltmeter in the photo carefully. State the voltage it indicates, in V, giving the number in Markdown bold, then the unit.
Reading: **17** V
